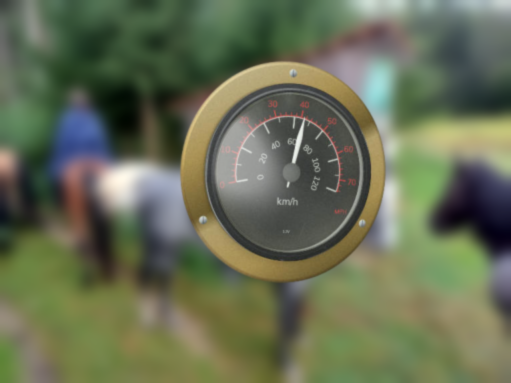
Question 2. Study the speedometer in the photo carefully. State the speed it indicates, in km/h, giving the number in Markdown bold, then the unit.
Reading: **65** km/h
